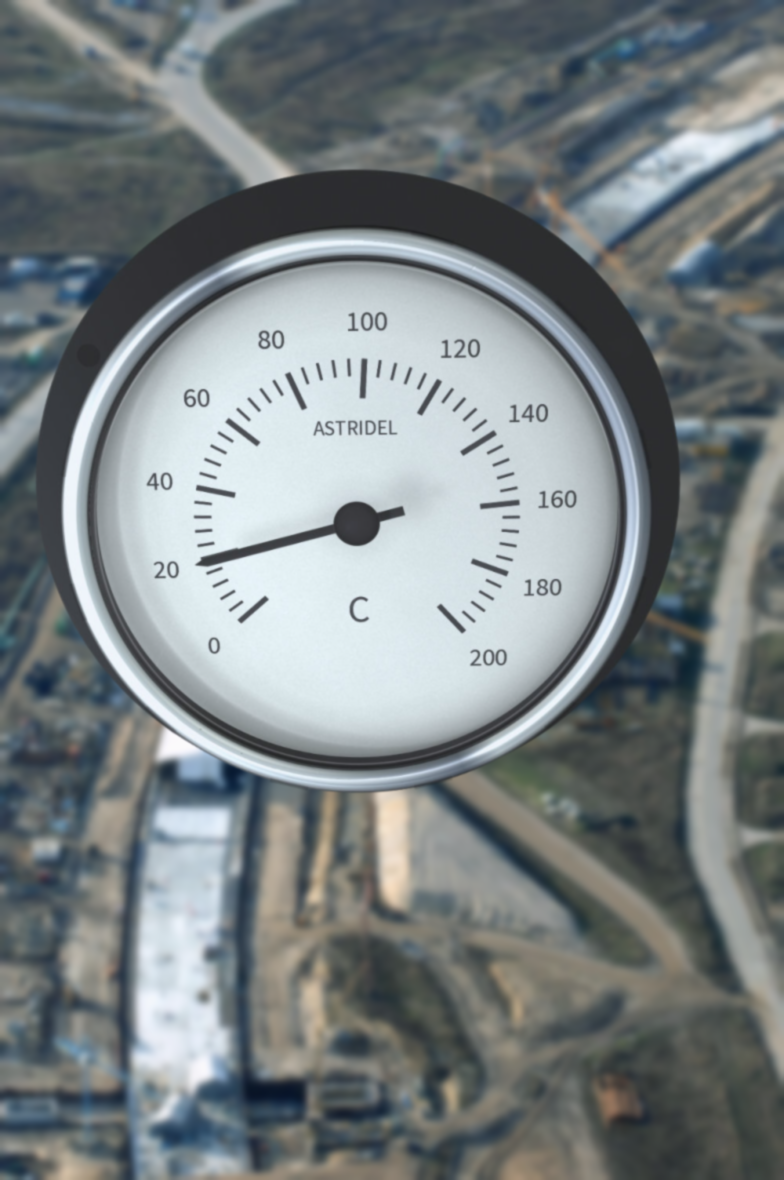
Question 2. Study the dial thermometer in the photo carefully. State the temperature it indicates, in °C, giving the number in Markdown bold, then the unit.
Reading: **20** °C
